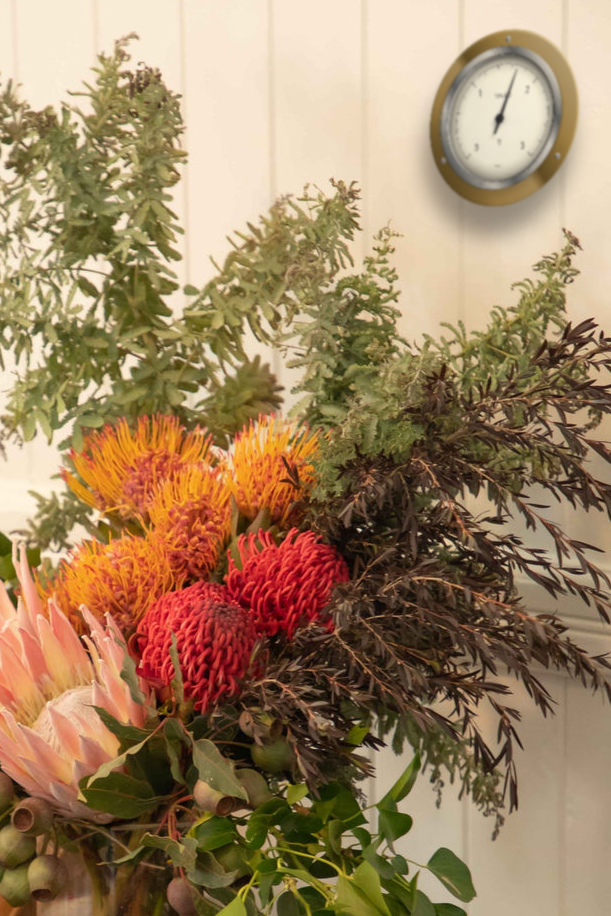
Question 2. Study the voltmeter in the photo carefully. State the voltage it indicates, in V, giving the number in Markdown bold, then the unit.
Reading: **1.7** V
